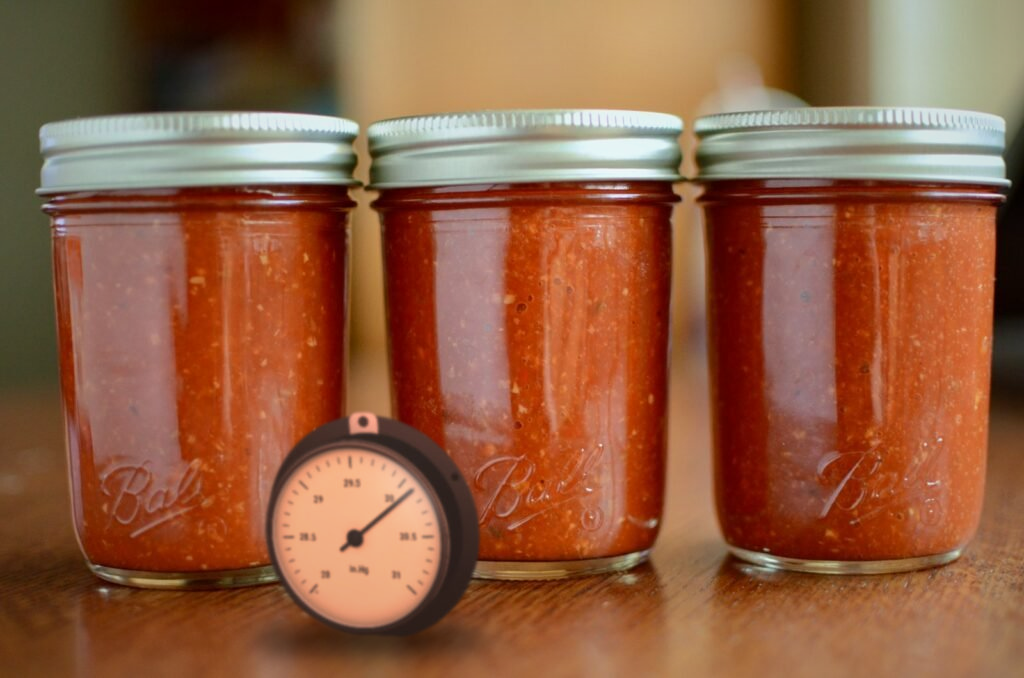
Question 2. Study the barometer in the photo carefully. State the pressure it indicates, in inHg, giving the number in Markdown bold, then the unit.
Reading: **30.1** inHg
